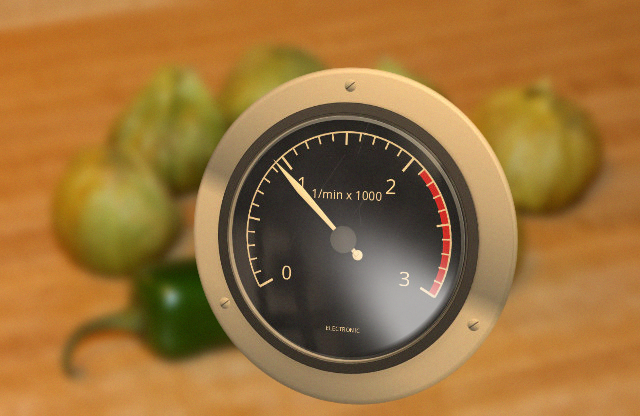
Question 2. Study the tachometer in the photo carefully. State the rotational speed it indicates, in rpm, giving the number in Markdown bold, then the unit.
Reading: **950** rpm
